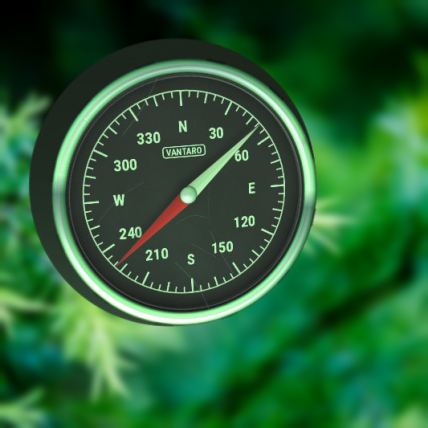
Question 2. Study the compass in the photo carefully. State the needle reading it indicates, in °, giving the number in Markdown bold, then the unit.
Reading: **230** °
